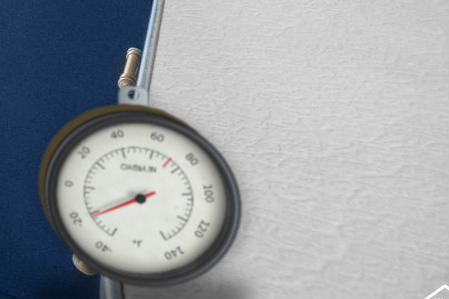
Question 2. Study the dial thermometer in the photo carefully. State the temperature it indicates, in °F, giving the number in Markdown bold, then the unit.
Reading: **-20** °F
